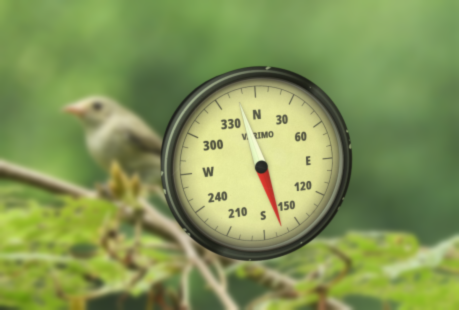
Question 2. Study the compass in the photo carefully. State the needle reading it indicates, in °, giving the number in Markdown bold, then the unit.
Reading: **165** °
